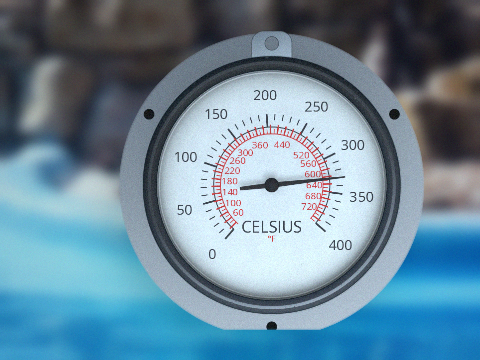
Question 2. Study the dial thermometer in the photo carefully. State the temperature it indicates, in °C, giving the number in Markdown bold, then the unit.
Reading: **330** °C
